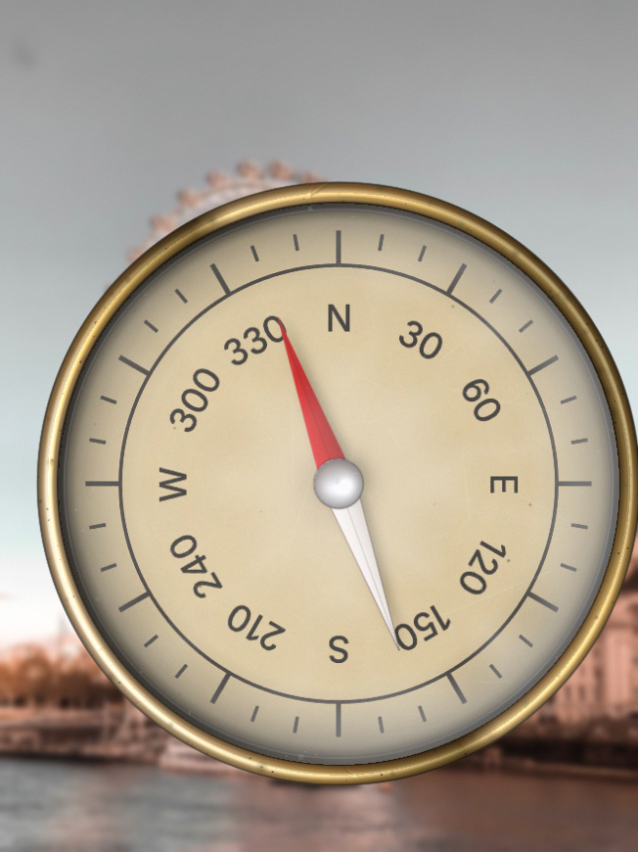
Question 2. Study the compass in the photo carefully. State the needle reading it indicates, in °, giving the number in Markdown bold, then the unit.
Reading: **340** °
